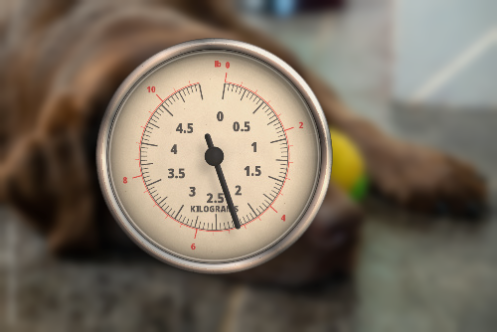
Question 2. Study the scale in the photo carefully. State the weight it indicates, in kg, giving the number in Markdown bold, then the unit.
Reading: **2.25** kg
